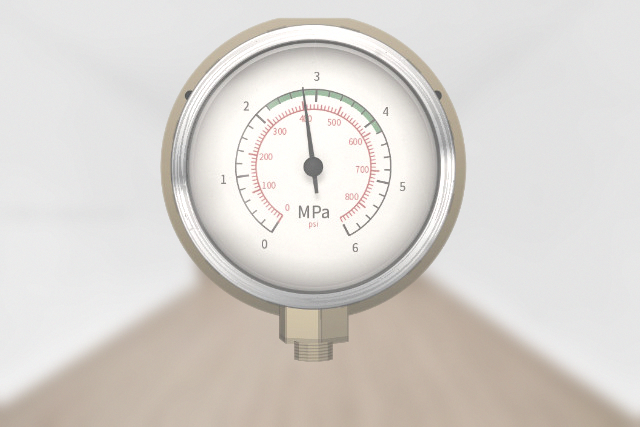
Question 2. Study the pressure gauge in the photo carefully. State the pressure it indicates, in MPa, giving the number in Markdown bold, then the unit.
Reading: **2.8** MPa
